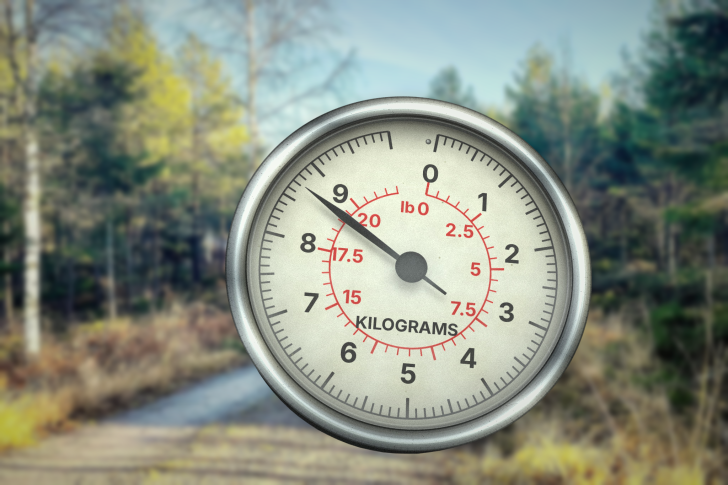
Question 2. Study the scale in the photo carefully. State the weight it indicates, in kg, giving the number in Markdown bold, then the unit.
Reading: **8.7** kg
